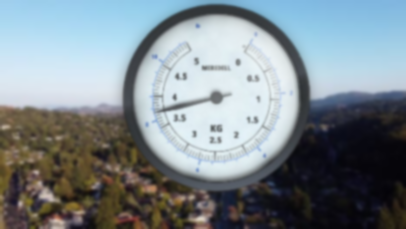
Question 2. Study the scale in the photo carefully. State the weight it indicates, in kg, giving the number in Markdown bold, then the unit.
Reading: **3.75** kg
